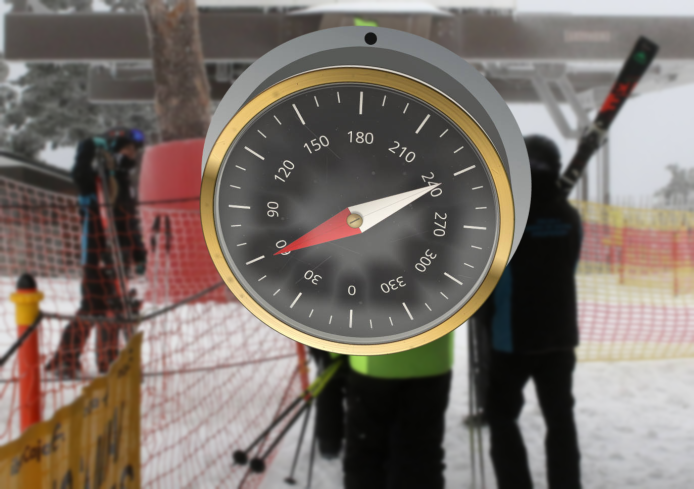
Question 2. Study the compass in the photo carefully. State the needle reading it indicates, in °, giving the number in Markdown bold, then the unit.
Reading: **60** °
